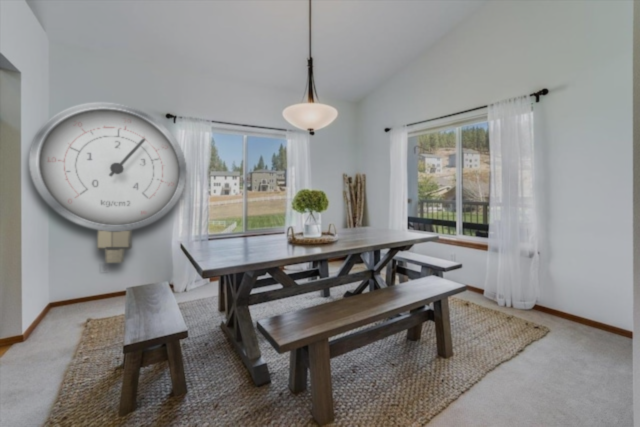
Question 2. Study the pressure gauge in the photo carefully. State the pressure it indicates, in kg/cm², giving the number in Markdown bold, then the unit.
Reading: **2.5** kg/cm²
